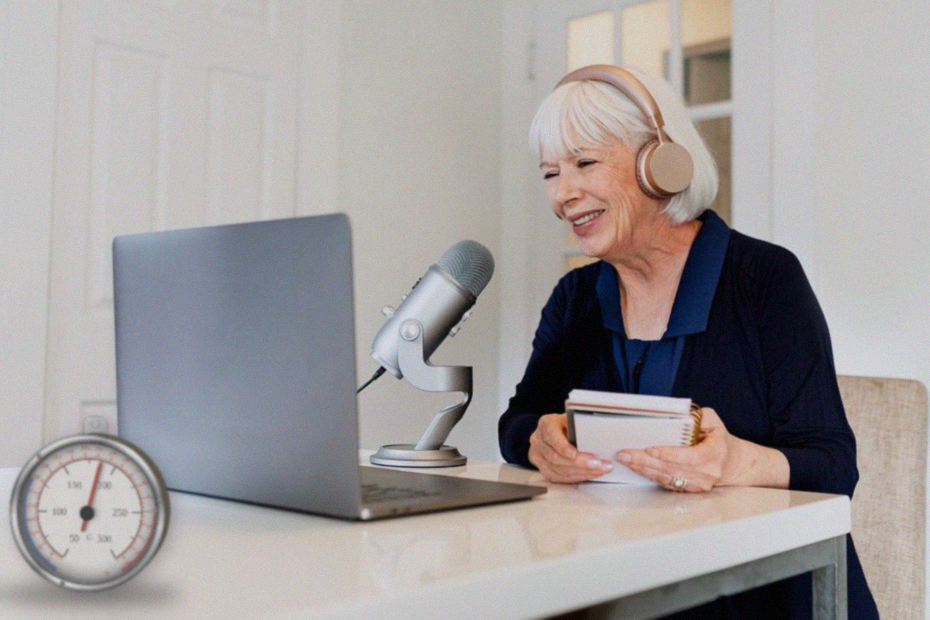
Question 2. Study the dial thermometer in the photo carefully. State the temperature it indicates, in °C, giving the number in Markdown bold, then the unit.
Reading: **187.5** °C
